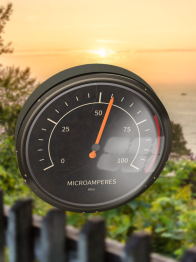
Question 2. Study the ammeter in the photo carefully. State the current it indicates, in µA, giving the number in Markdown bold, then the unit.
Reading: **55** µA
